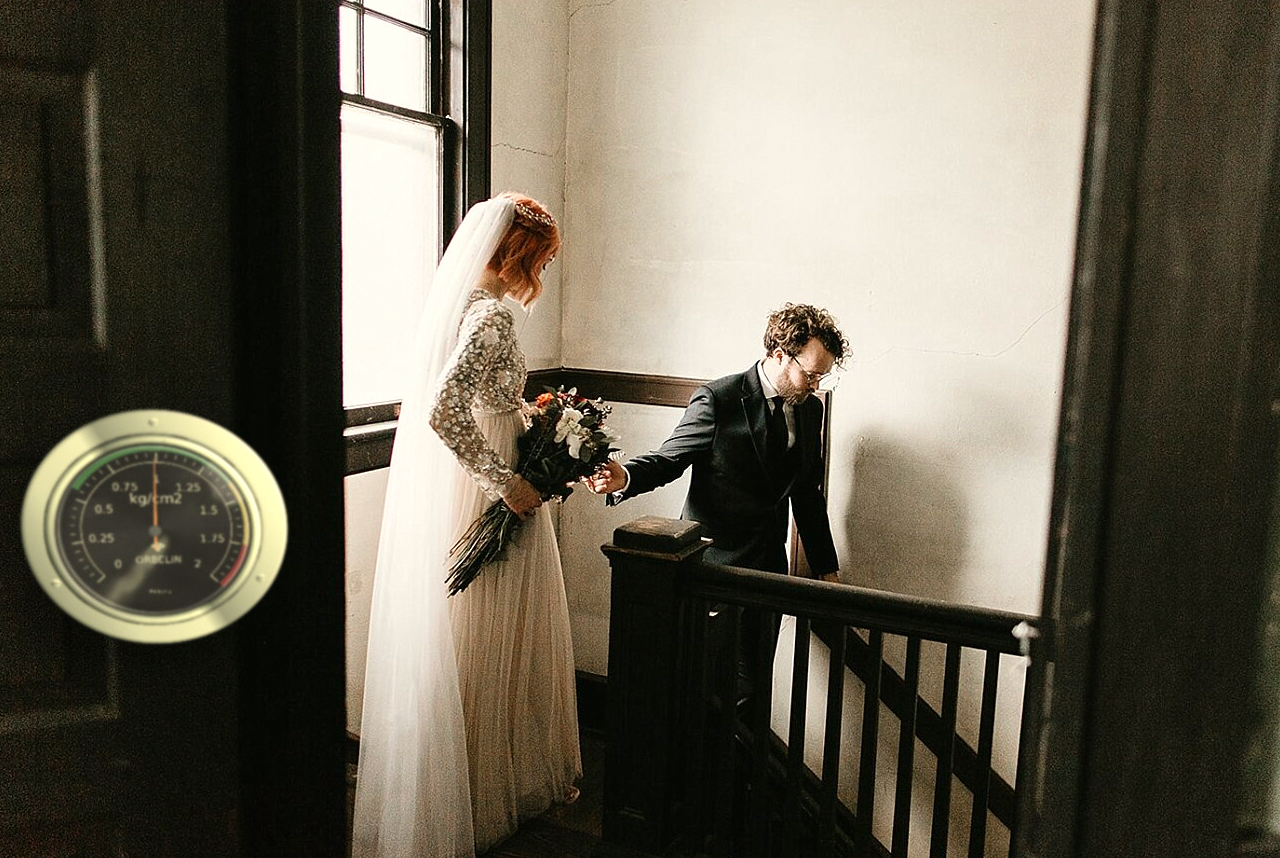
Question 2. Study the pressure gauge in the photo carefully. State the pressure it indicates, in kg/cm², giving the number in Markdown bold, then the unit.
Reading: **1** kg/cm²
